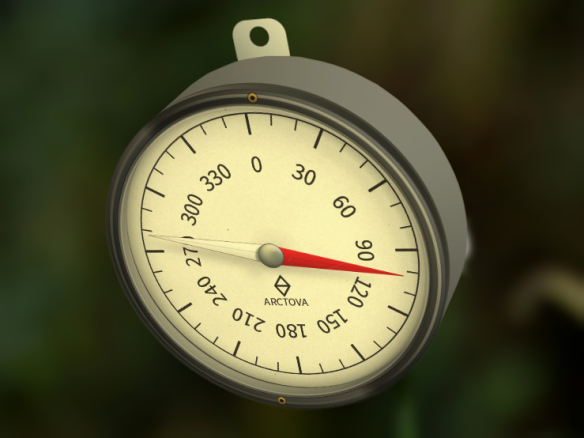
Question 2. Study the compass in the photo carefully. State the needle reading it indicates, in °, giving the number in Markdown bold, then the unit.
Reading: **100** °
